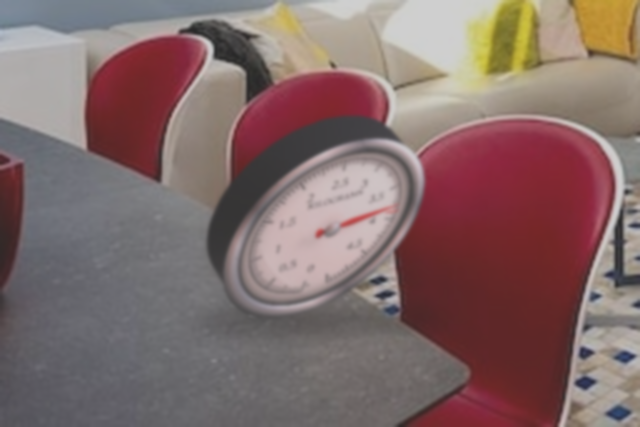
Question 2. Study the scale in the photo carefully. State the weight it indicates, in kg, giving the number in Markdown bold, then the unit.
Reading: **3.75** kg
